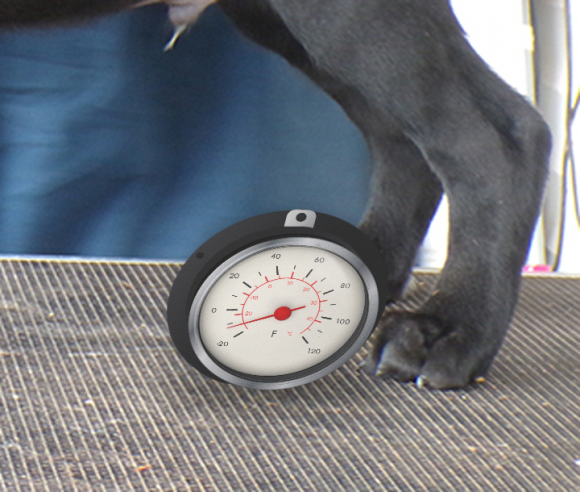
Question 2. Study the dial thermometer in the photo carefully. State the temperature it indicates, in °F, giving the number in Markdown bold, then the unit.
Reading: **-10** °F
